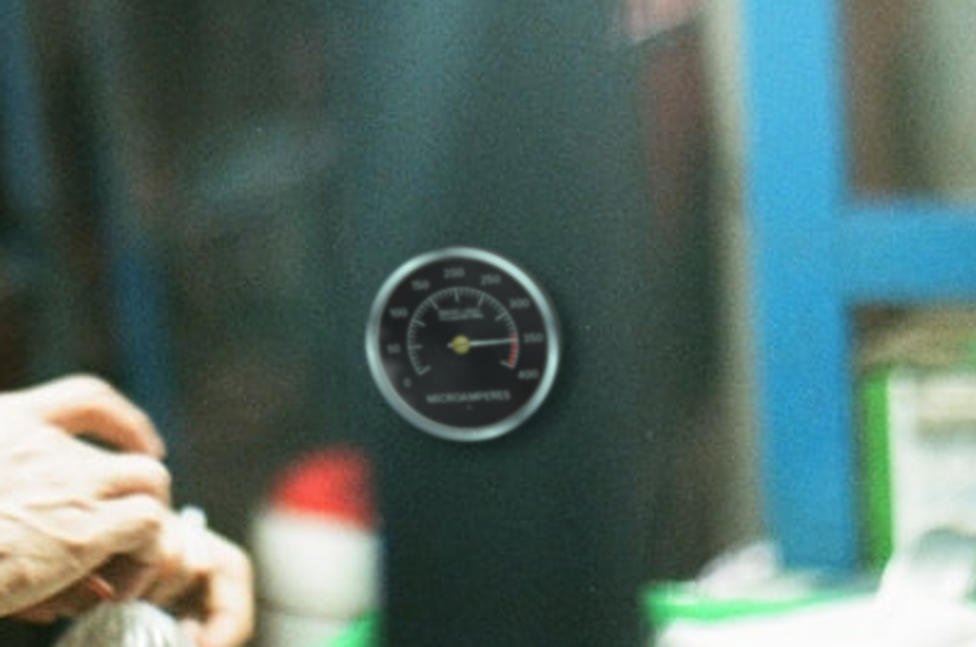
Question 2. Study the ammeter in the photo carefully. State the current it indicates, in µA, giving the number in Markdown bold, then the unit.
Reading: **350** µA
